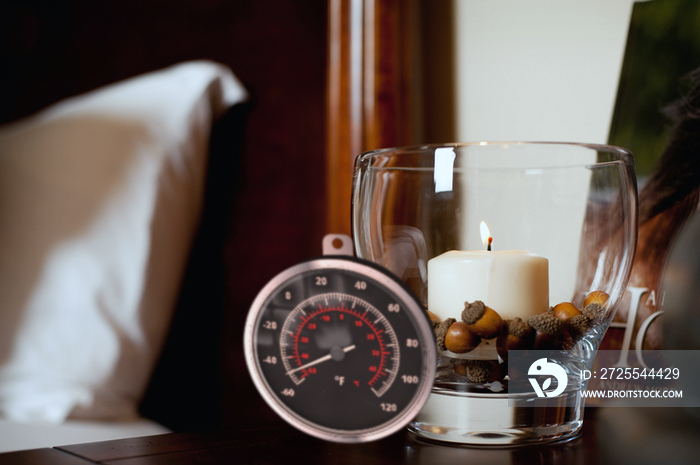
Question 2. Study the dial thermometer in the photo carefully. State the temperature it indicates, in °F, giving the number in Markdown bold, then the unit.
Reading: **-50** °F
